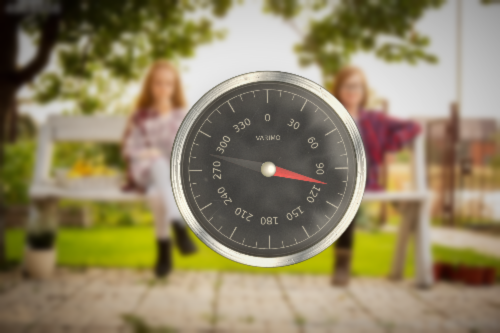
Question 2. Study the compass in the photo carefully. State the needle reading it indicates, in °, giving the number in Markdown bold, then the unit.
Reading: **105** °
